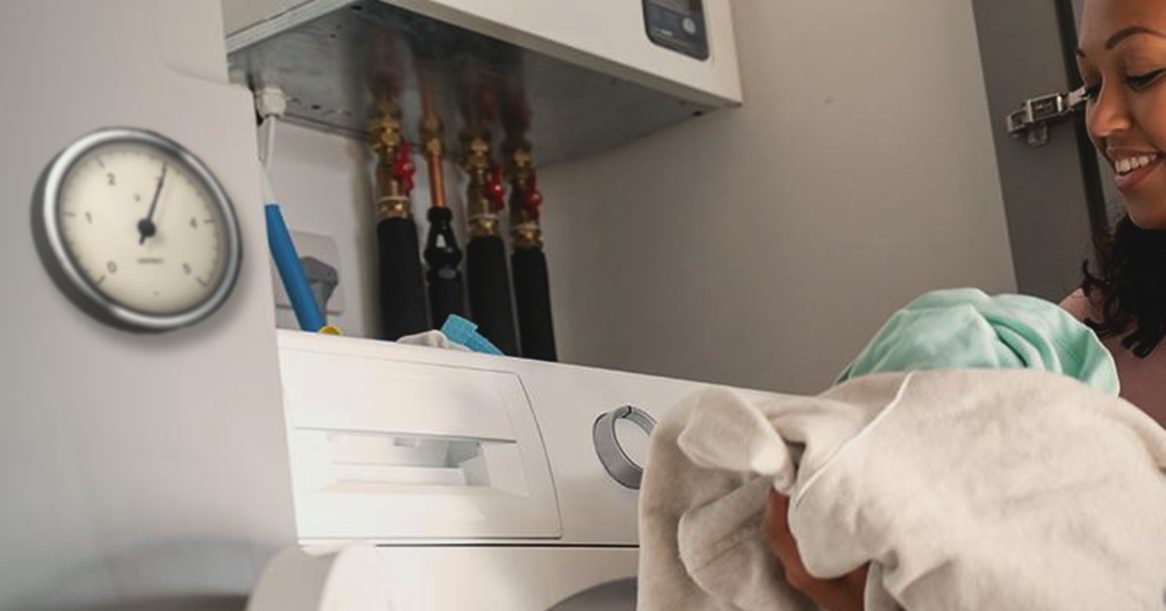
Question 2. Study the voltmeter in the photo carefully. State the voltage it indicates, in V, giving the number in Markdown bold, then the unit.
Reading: **3** V
